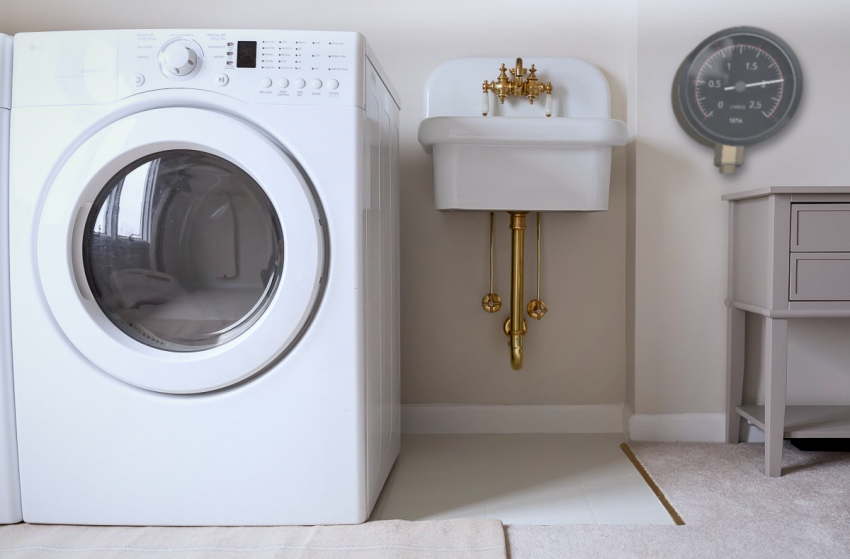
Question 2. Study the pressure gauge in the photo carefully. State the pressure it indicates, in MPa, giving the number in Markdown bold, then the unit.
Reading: **2** MPa
